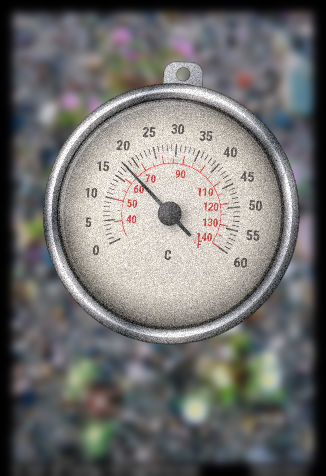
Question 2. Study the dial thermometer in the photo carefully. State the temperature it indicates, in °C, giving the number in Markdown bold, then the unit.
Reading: **18** °C
